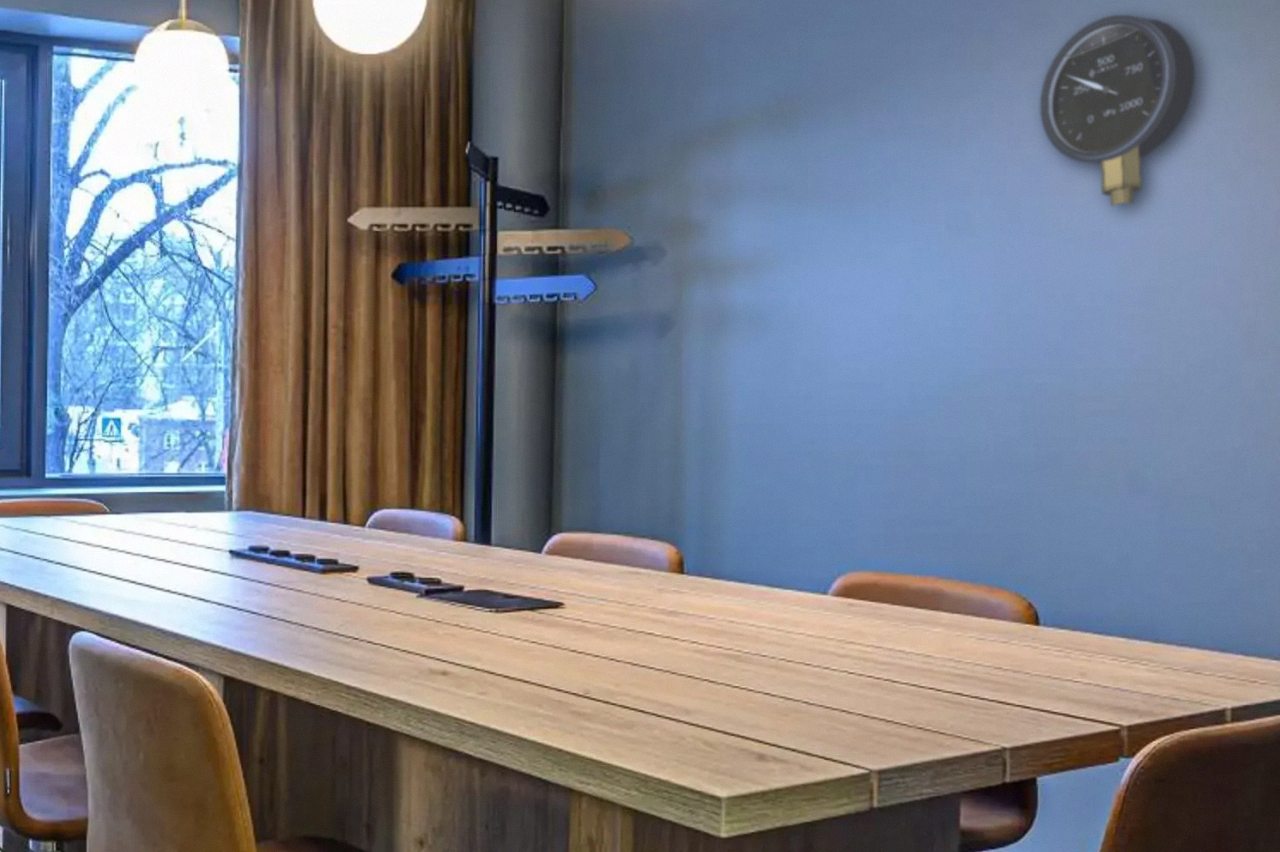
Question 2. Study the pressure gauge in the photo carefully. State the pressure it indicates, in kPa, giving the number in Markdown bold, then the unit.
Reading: **300** kPa
